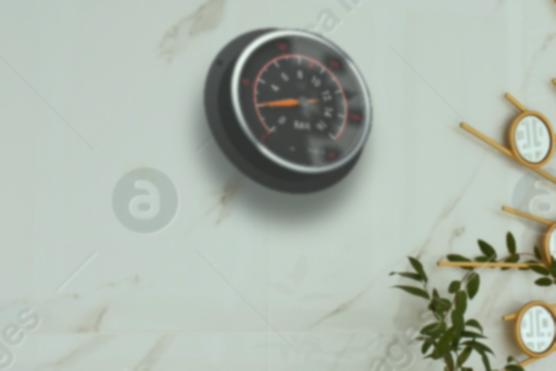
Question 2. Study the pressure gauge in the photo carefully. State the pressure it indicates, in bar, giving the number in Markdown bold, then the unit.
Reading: **2** bar
